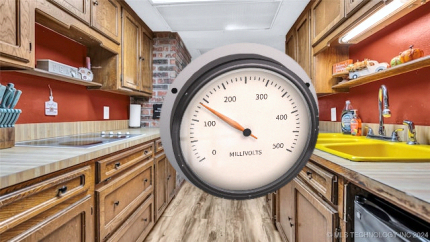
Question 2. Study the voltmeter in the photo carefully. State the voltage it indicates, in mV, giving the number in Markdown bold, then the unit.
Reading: **140** mV
